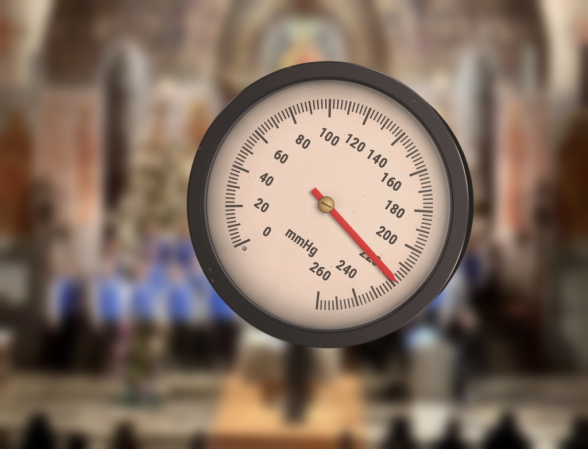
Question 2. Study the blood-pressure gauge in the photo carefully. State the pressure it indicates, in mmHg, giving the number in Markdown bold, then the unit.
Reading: **218** mmHg
